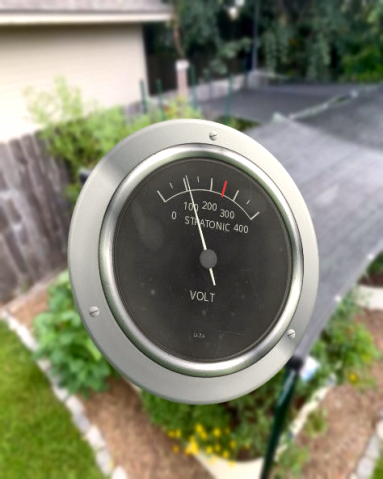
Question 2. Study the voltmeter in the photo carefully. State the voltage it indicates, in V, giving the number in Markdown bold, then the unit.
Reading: **100** V
